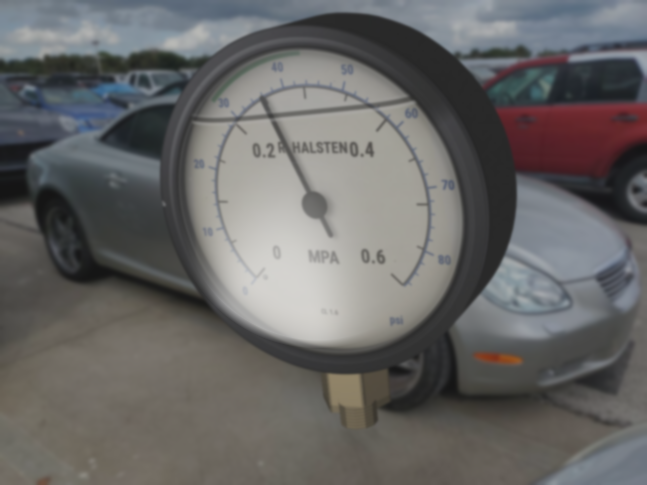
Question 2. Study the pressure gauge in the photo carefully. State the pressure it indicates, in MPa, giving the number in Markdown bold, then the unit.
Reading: **0.25** MPa
